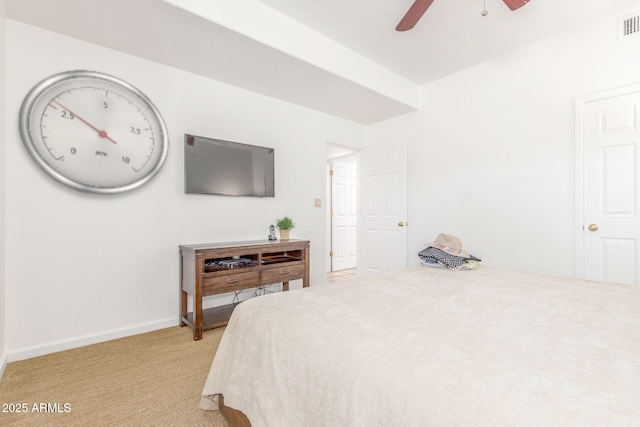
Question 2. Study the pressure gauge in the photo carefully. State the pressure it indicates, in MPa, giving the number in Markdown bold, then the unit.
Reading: **2.75** MPa
